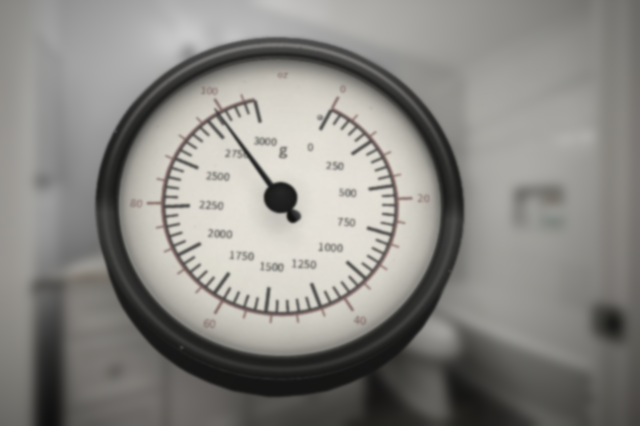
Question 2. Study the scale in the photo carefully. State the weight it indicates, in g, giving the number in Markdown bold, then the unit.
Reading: **2800** g
